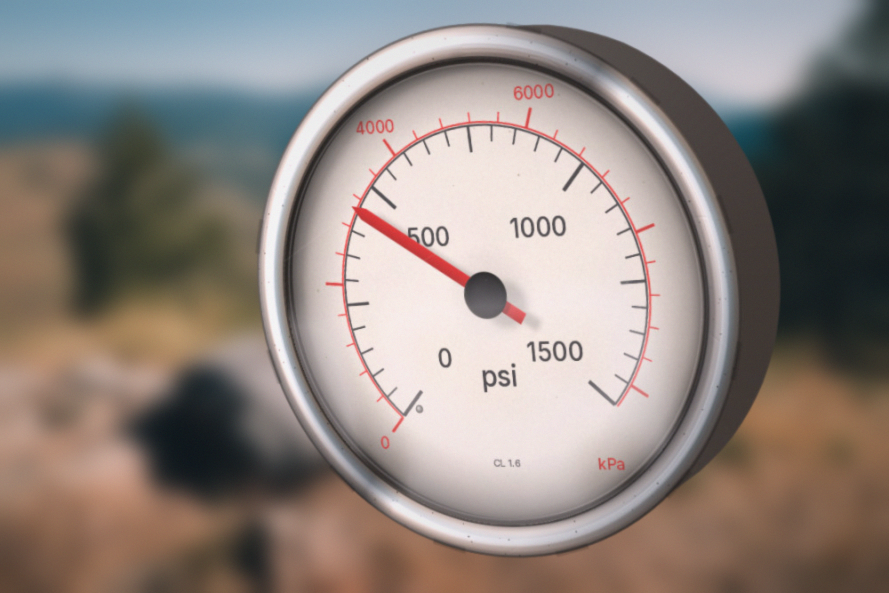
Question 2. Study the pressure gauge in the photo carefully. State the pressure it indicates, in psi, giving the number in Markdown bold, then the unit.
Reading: **450** psi
